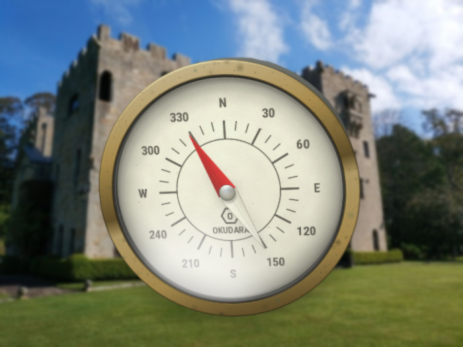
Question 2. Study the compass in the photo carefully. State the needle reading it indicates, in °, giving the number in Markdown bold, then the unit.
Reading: **330** °
